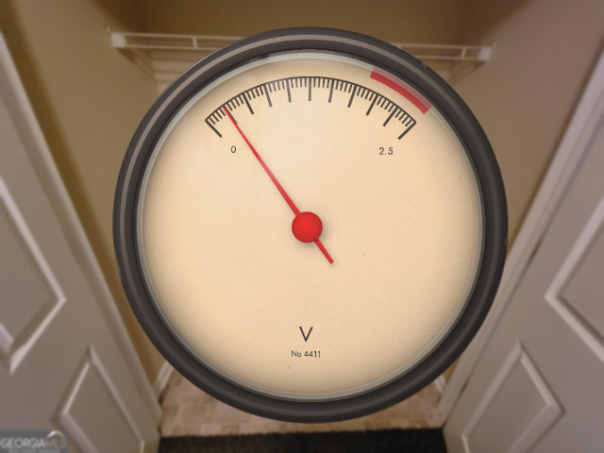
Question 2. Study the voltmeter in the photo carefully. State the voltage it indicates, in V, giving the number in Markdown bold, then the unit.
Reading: **0.25** V
